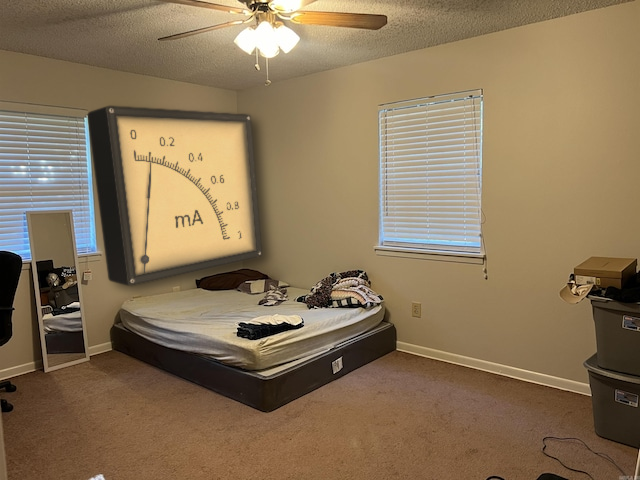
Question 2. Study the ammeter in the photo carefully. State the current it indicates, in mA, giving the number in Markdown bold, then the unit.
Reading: **0.1** mA
